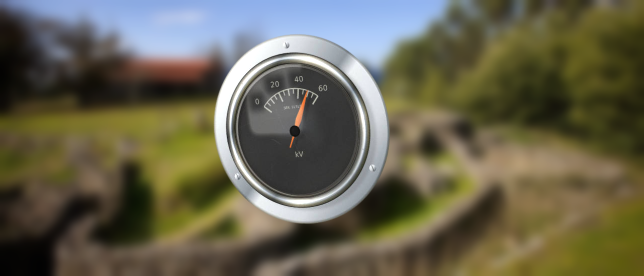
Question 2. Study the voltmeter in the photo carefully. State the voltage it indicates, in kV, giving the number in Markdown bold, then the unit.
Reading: **50** kV
